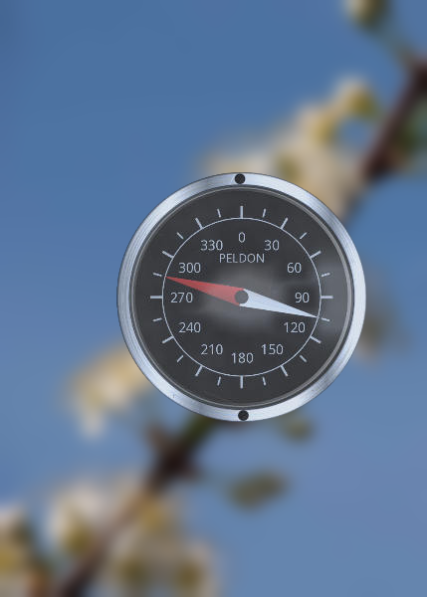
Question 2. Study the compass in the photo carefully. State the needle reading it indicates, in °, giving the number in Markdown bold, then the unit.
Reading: **285** °
